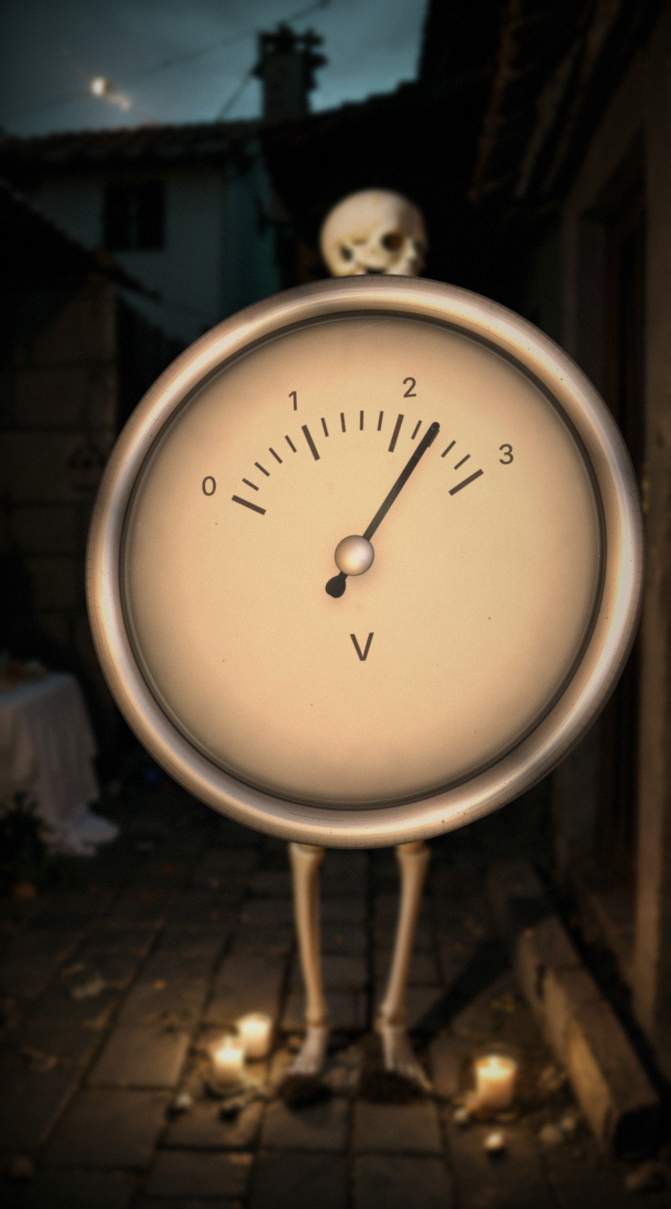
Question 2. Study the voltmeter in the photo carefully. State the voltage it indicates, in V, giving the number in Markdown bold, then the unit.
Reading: **2.4** V
